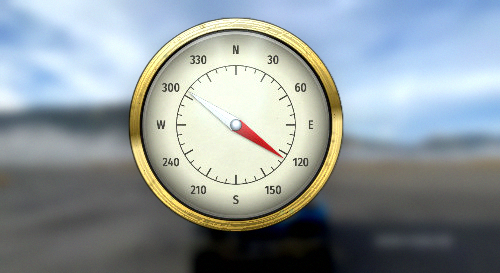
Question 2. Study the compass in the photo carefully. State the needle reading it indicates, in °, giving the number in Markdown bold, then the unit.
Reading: **125** °
